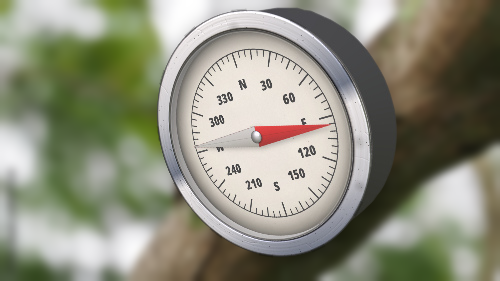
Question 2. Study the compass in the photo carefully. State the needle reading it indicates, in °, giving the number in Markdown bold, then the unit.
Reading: **95** °
